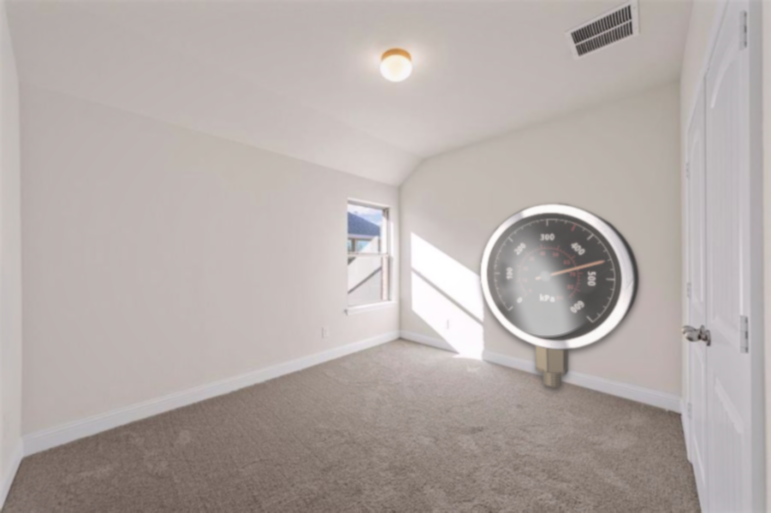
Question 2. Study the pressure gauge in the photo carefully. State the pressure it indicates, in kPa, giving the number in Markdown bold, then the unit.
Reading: **460** kPa
